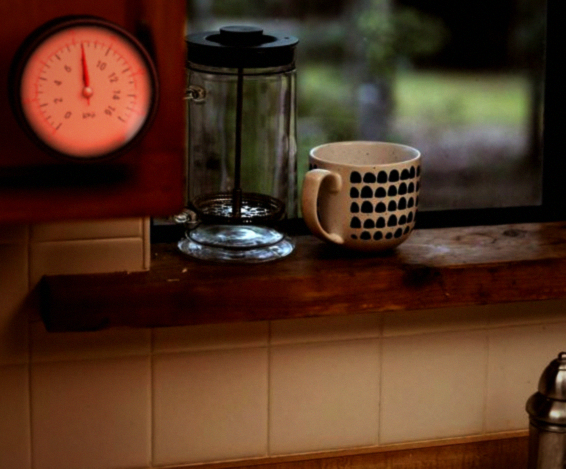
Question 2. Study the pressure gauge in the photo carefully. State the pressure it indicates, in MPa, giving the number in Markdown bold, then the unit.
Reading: **8** MPa
